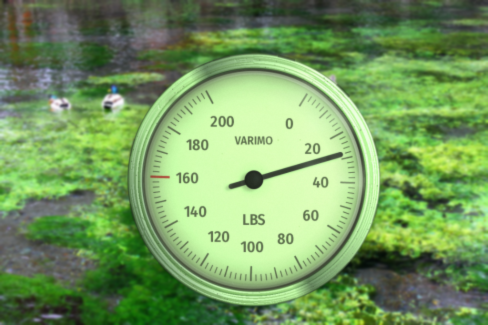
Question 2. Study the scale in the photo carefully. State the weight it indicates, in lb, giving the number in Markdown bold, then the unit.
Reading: **28** lb
